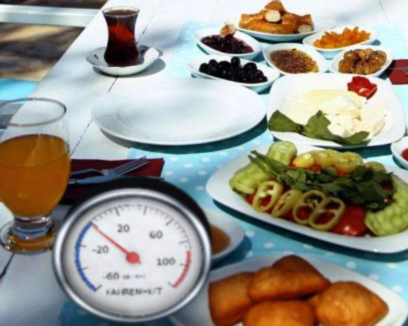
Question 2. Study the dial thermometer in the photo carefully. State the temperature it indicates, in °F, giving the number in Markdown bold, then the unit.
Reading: **0** °F
